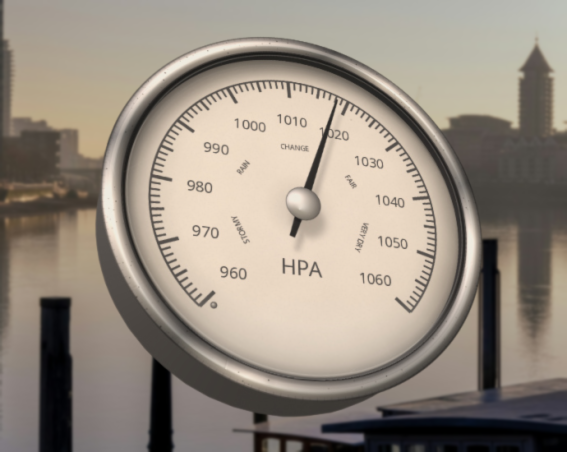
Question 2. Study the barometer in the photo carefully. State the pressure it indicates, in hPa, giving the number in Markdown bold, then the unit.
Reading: **1018** hPa
